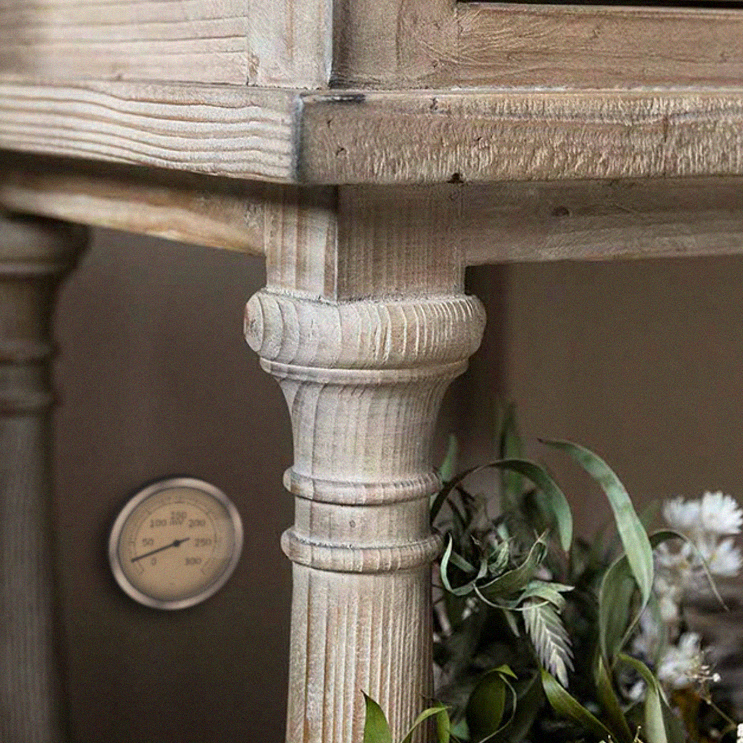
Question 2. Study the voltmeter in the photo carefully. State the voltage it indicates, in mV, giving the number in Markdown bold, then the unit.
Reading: **25** mV
